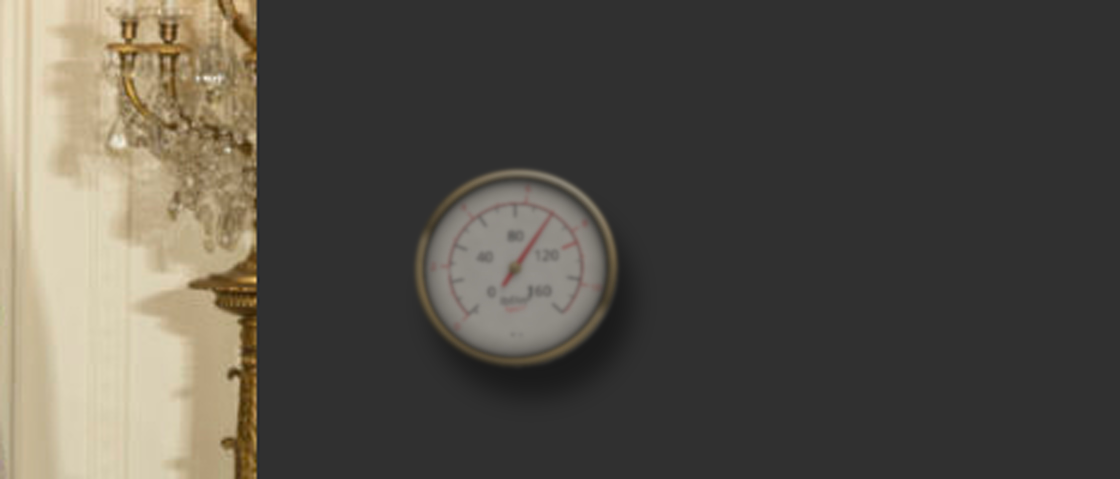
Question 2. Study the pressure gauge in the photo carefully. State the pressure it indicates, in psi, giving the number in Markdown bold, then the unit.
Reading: **100** psi
